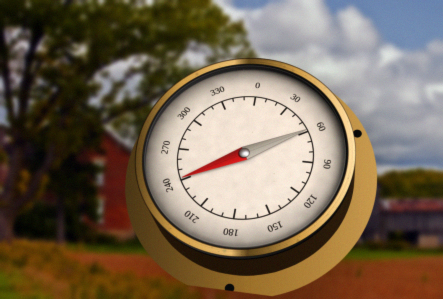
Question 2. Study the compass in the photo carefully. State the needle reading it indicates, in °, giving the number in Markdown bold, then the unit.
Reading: **240** °
